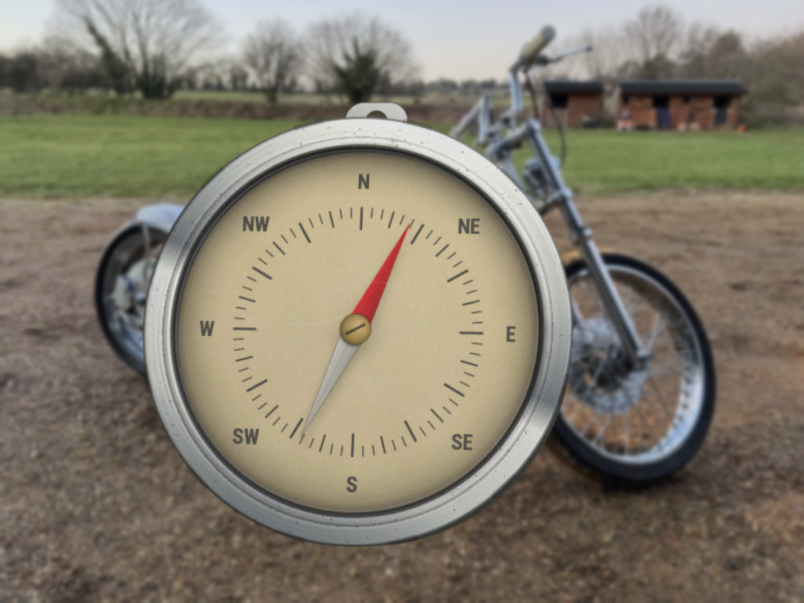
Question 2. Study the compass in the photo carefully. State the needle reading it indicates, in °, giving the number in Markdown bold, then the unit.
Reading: **25** °
